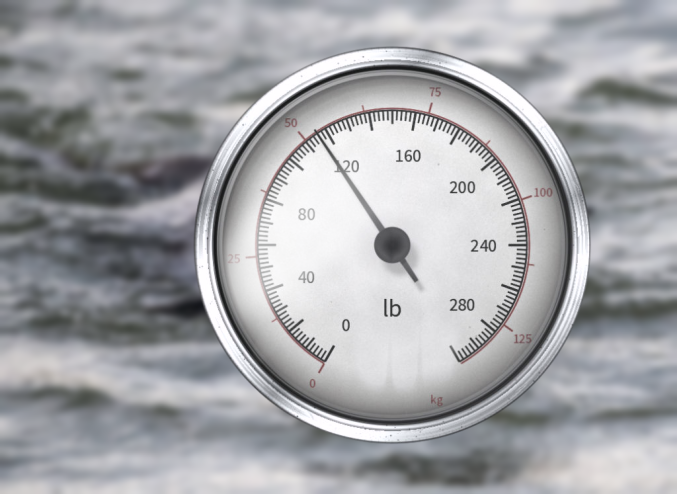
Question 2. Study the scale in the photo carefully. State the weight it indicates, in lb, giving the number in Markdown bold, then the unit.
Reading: **116** lb
